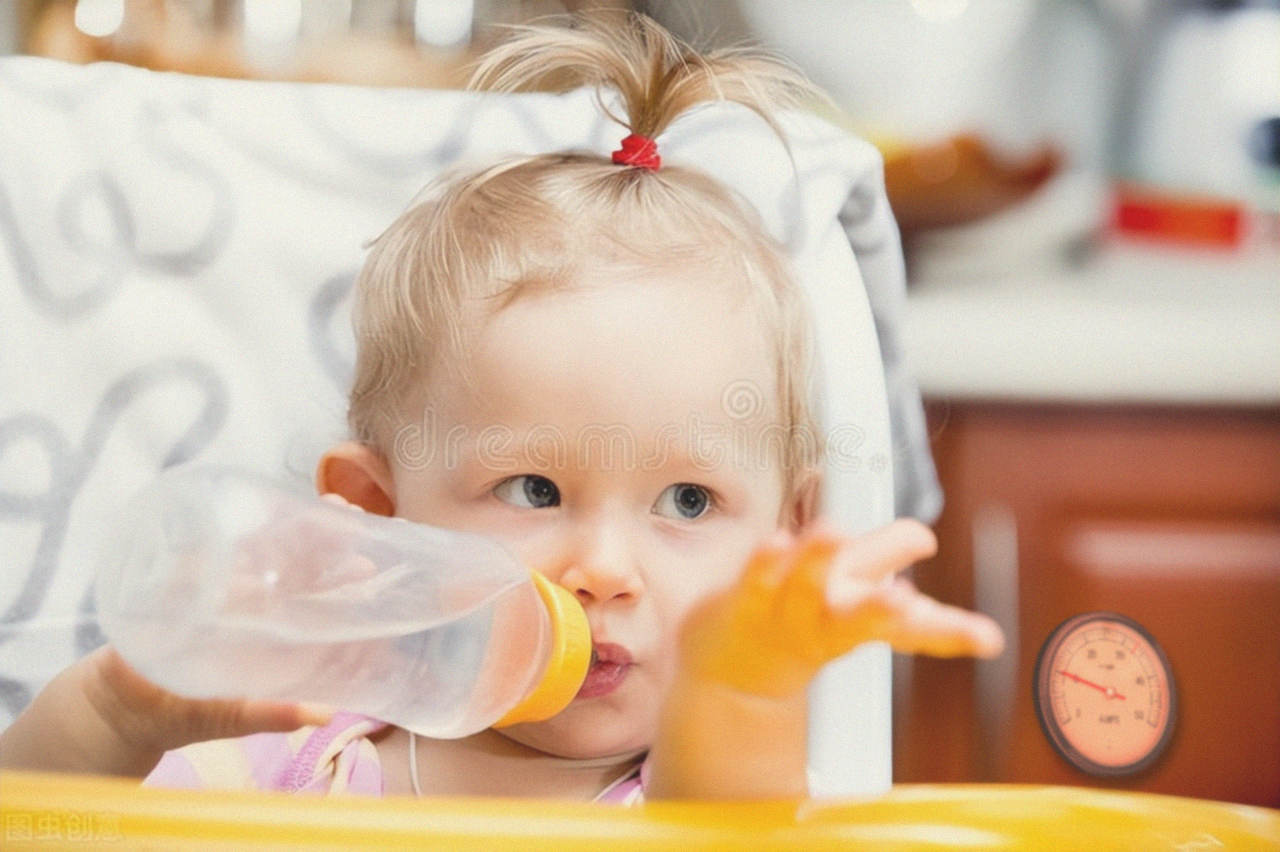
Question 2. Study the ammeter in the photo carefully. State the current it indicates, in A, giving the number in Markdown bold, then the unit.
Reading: **10** A
